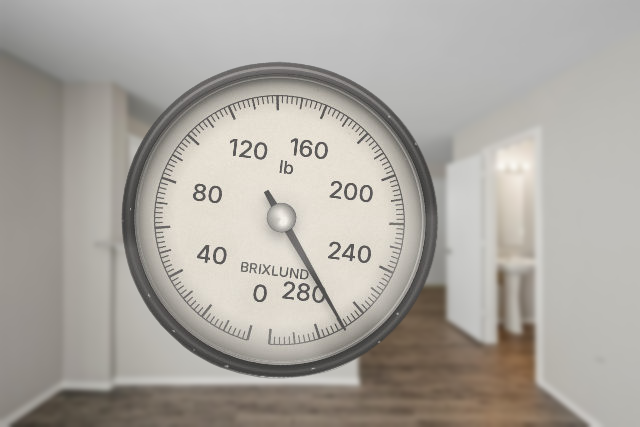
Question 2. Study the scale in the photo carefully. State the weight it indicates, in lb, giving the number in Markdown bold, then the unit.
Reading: **270** lb
